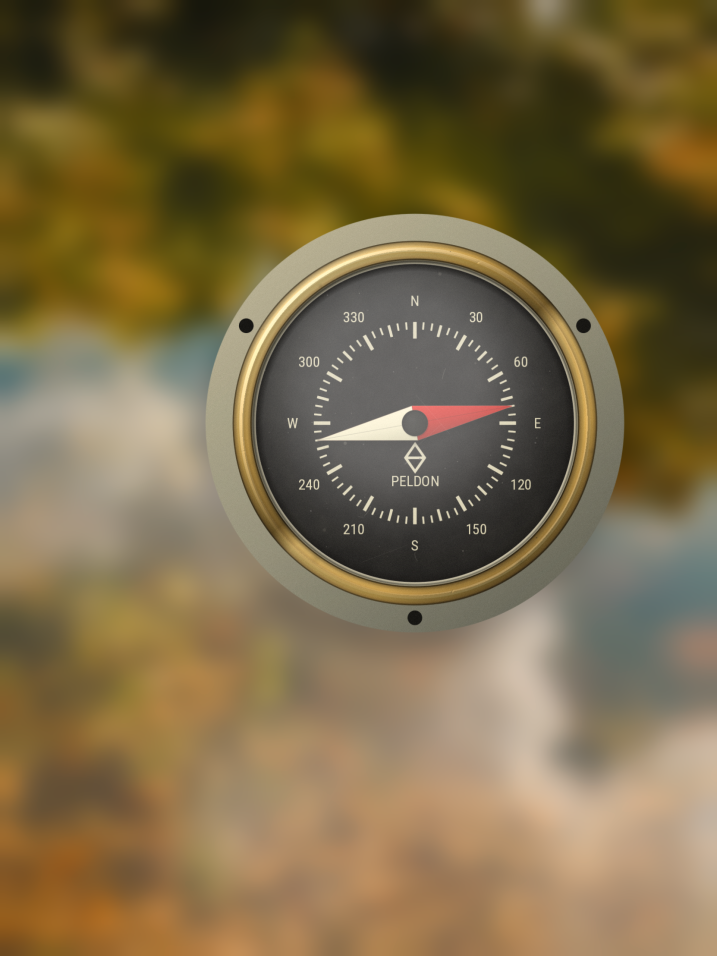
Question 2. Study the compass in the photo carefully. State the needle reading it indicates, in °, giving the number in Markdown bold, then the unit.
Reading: **80** °
